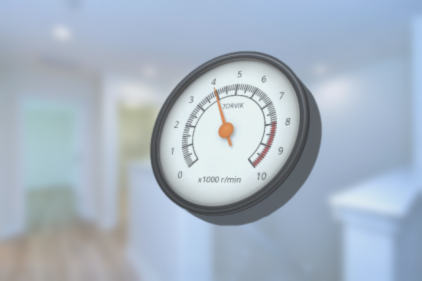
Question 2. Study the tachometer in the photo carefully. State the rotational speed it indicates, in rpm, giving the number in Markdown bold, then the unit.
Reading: **4000** rpm
